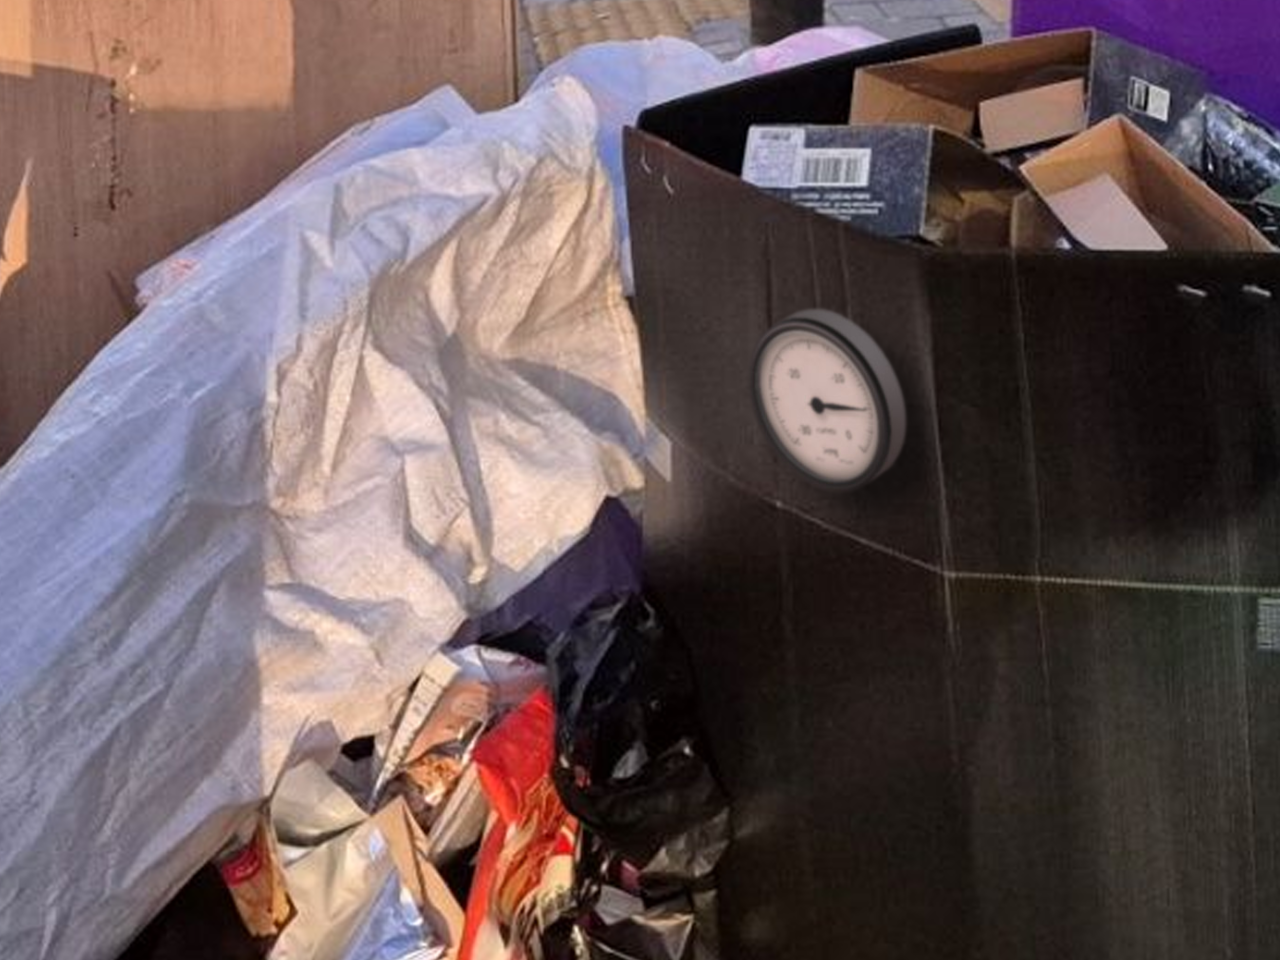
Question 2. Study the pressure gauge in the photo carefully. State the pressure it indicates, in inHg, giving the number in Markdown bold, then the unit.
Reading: **-5** inHg
